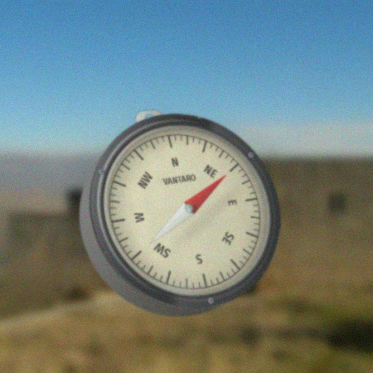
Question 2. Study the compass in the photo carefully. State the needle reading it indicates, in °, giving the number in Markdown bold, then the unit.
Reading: **60** °
